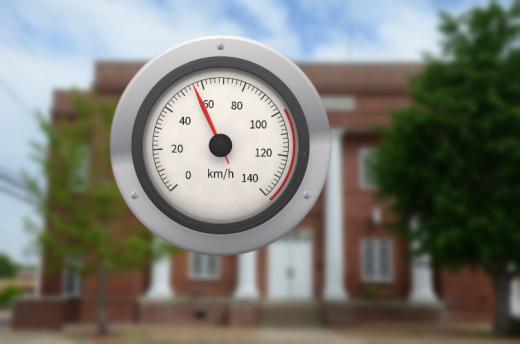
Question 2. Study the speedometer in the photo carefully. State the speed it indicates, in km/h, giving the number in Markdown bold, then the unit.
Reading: **56** km/h
